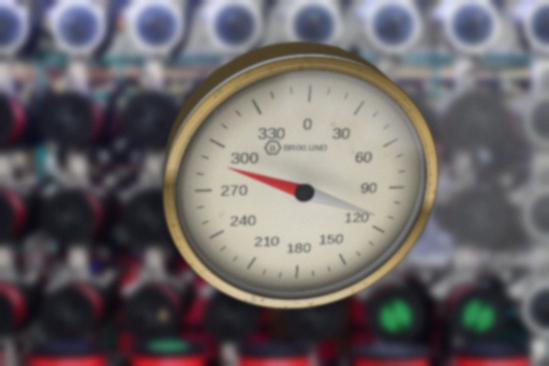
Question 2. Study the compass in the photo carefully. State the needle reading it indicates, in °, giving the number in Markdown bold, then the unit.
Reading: **290** °
